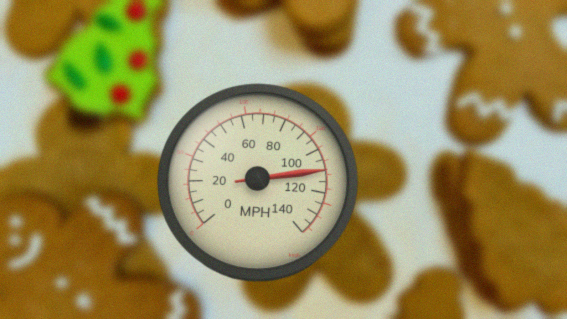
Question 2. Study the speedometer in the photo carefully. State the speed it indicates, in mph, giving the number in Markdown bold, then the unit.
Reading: **110** mph
